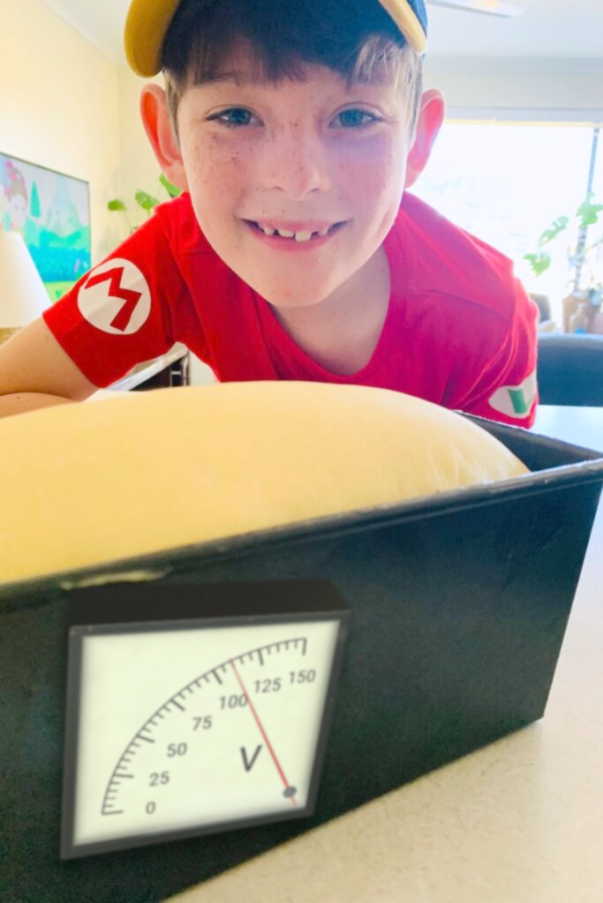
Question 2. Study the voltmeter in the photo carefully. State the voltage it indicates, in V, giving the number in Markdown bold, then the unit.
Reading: **110** V
